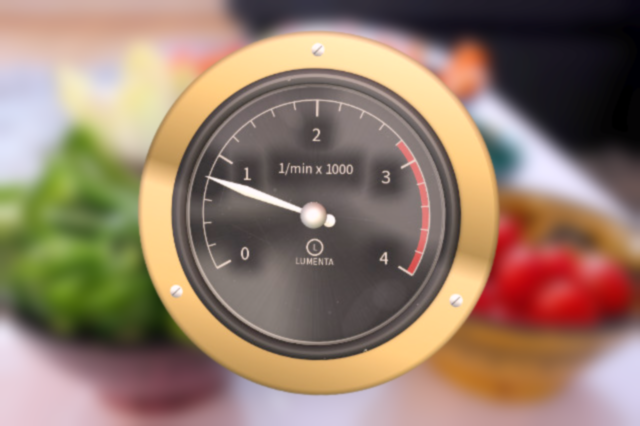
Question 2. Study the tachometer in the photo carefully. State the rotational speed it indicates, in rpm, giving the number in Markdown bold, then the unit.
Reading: **800** rpm
